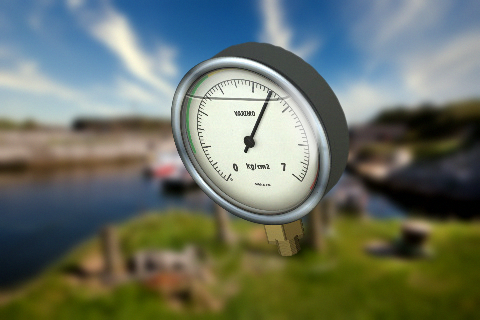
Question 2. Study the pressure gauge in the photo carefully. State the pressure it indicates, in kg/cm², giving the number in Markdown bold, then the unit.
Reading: **4.5** kg/cm²
